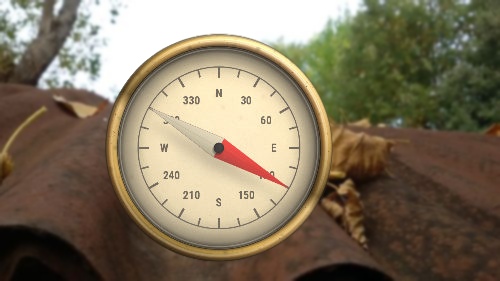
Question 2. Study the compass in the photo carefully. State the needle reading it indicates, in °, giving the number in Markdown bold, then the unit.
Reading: **120** °
